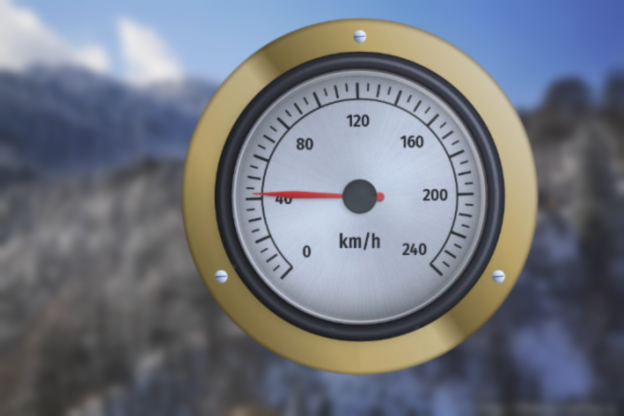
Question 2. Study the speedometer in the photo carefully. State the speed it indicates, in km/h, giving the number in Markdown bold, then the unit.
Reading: **42.5** km/h
